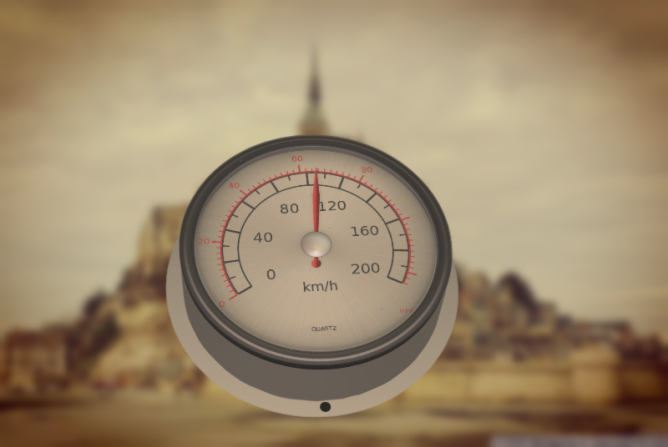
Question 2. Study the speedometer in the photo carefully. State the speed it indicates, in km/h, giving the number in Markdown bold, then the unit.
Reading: **105** km/h
